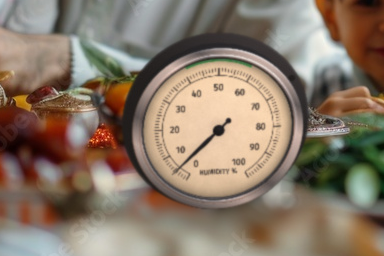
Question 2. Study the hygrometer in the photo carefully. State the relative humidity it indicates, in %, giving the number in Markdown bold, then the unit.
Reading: **5** %
